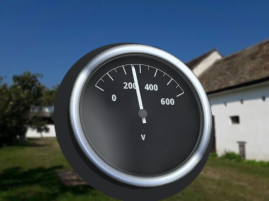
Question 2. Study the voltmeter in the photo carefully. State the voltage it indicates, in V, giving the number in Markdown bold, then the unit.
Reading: **250** V
